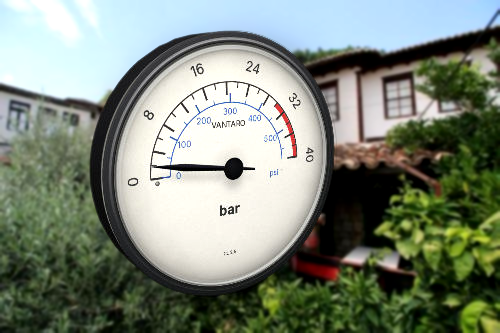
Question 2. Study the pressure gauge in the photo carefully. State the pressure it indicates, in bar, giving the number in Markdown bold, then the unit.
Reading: **2** bar
